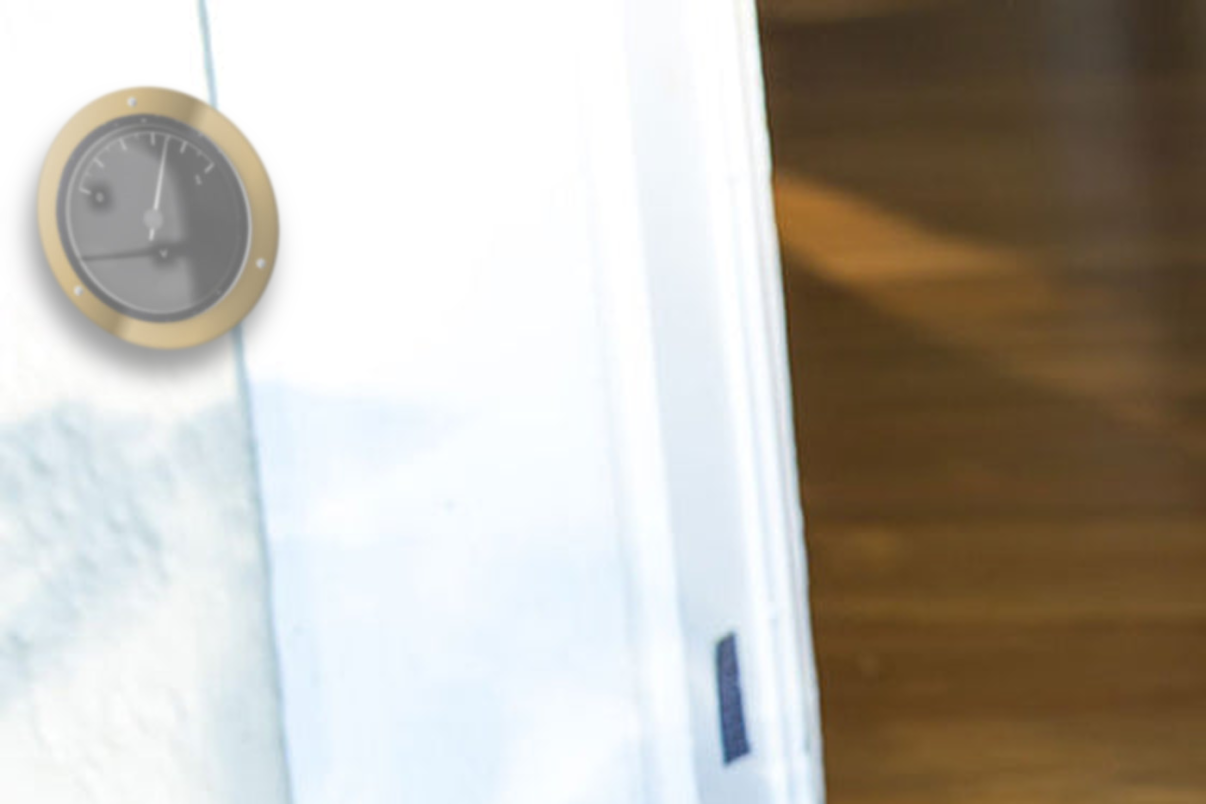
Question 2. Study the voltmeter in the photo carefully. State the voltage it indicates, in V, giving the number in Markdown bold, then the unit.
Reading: **0.7** V
